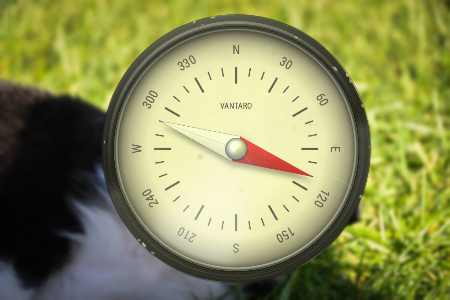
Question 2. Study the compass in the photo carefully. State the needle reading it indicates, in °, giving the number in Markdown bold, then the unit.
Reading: **110** °
